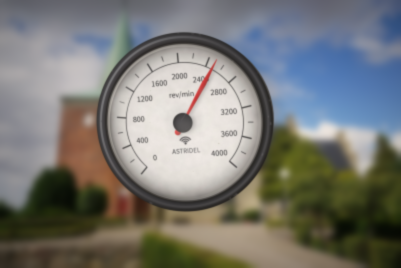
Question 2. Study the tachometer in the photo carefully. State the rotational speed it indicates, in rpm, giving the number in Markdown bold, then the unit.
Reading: **2500** rpm
